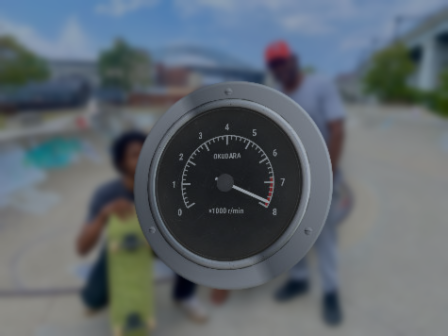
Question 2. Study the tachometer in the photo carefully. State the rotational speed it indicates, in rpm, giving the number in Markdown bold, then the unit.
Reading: **7800** rpm
